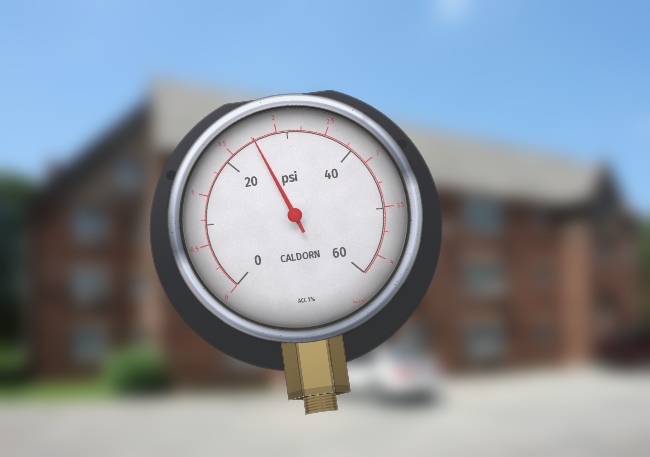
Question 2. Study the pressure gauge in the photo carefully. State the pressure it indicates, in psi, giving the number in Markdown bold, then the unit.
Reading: **25** psi
